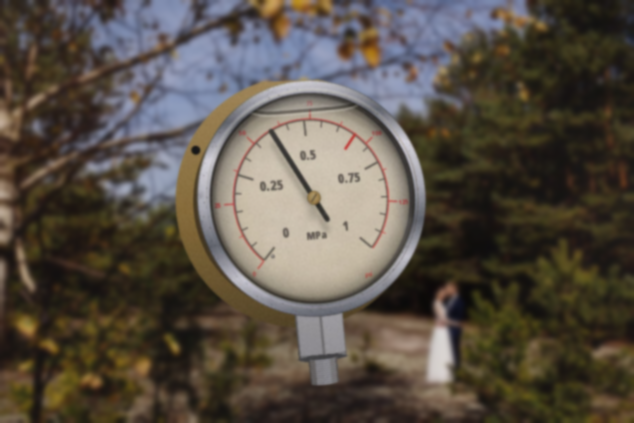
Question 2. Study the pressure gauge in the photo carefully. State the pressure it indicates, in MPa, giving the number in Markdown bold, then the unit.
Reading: **0.4** MPa
